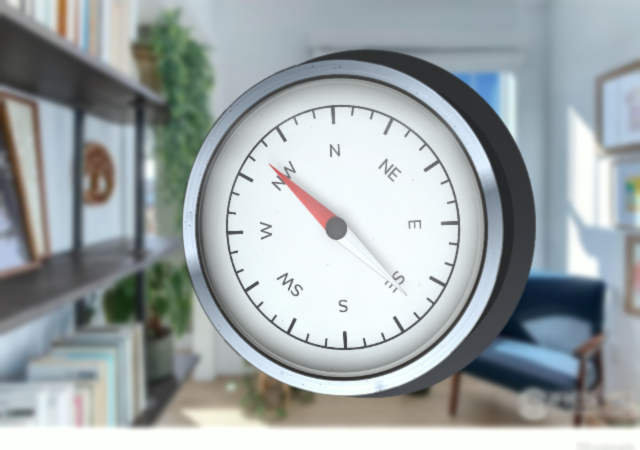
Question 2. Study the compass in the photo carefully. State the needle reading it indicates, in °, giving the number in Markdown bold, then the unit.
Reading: **315** °
